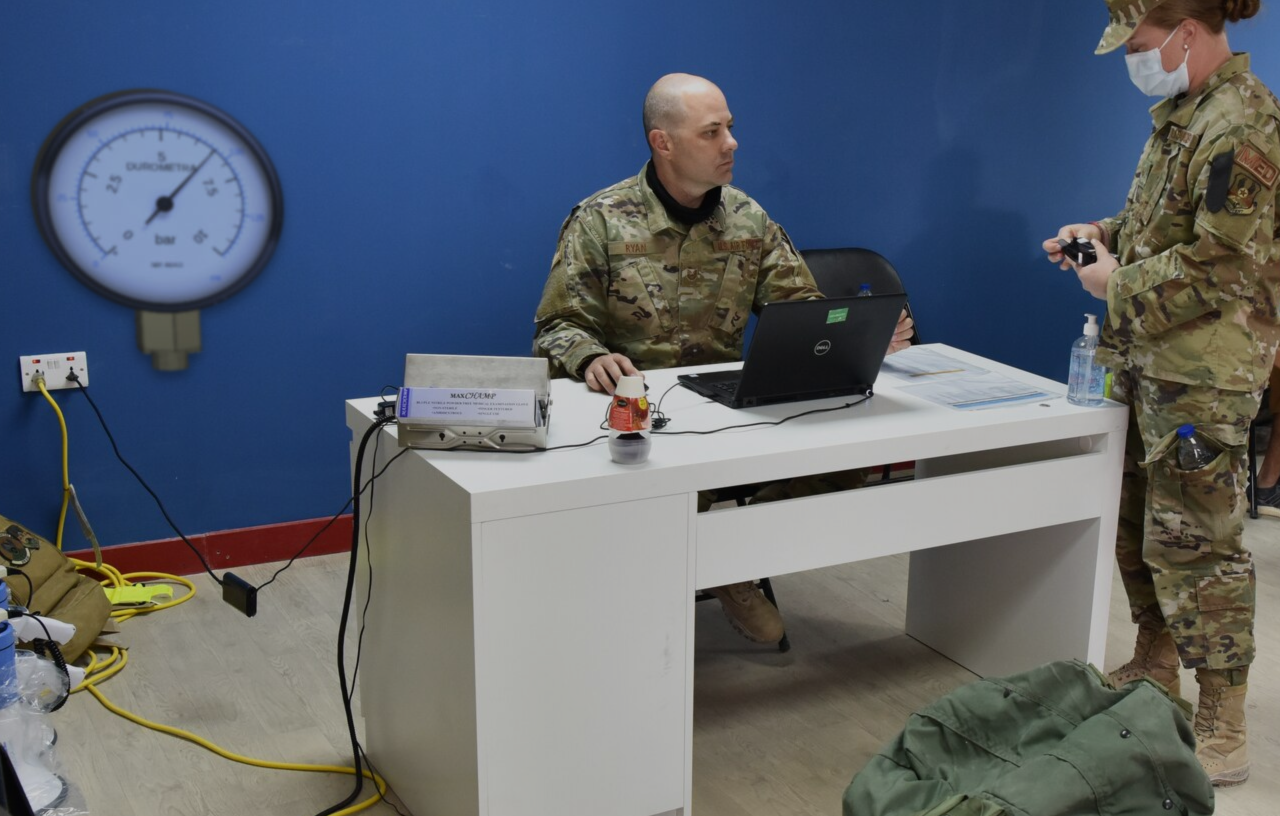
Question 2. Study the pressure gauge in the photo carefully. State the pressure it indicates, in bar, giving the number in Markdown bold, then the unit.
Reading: **6.5** bar
